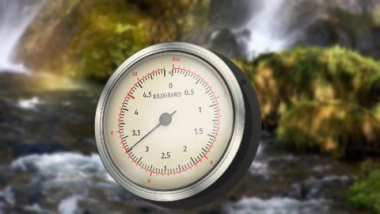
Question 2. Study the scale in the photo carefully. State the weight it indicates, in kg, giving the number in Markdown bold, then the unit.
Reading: **3.25** kg
